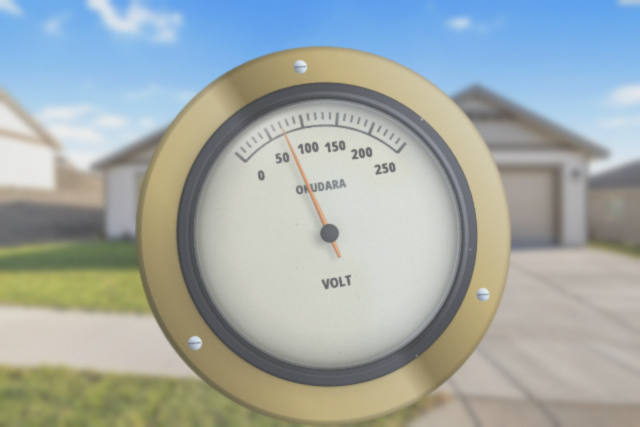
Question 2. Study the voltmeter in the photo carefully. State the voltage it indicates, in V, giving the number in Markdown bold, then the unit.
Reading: **70** V
